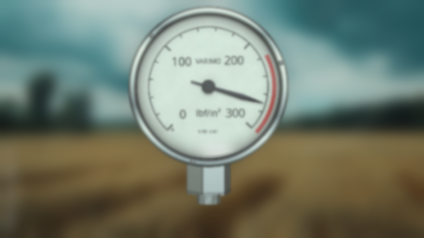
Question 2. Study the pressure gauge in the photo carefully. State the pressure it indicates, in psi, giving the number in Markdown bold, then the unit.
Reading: **270** psi
